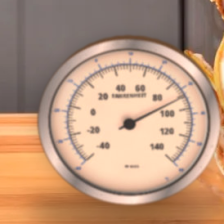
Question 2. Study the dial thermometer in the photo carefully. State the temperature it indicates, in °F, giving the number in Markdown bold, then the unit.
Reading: **90** °F
